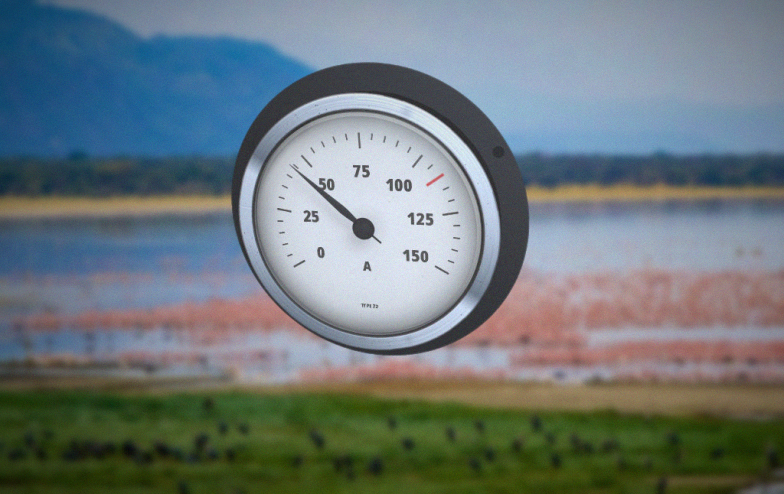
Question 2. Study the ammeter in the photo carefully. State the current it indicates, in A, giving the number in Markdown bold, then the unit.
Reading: **45** A
